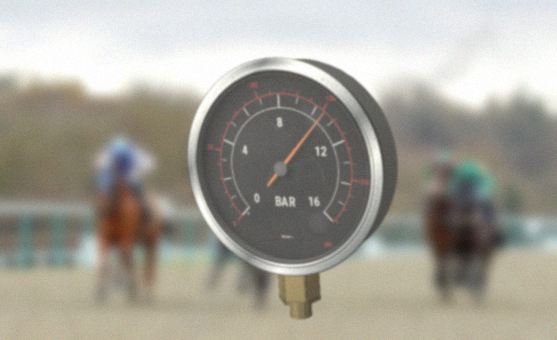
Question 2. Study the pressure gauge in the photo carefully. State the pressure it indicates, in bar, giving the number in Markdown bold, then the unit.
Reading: **10.5** bar
